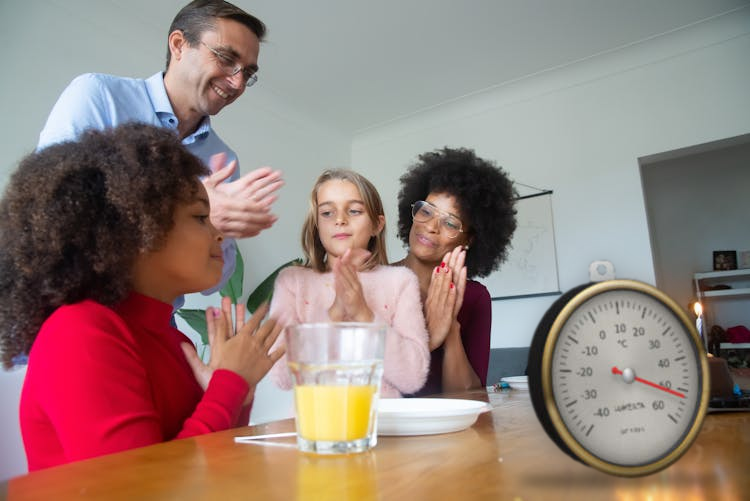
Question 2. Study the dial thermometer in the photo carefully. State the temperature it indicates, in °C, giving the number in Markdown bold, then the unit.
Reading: **52** °C
